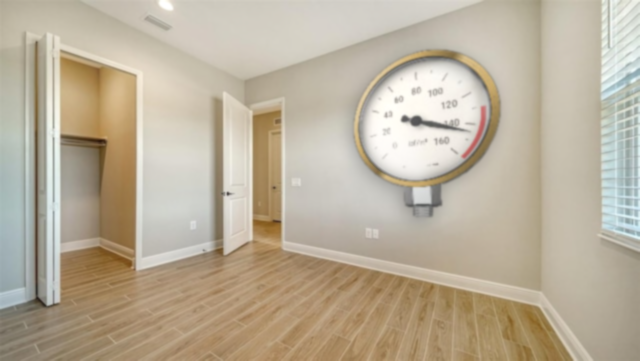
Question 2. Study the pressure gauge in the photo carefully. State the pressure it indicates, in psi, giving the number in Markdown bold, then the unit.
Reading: **145** psi
